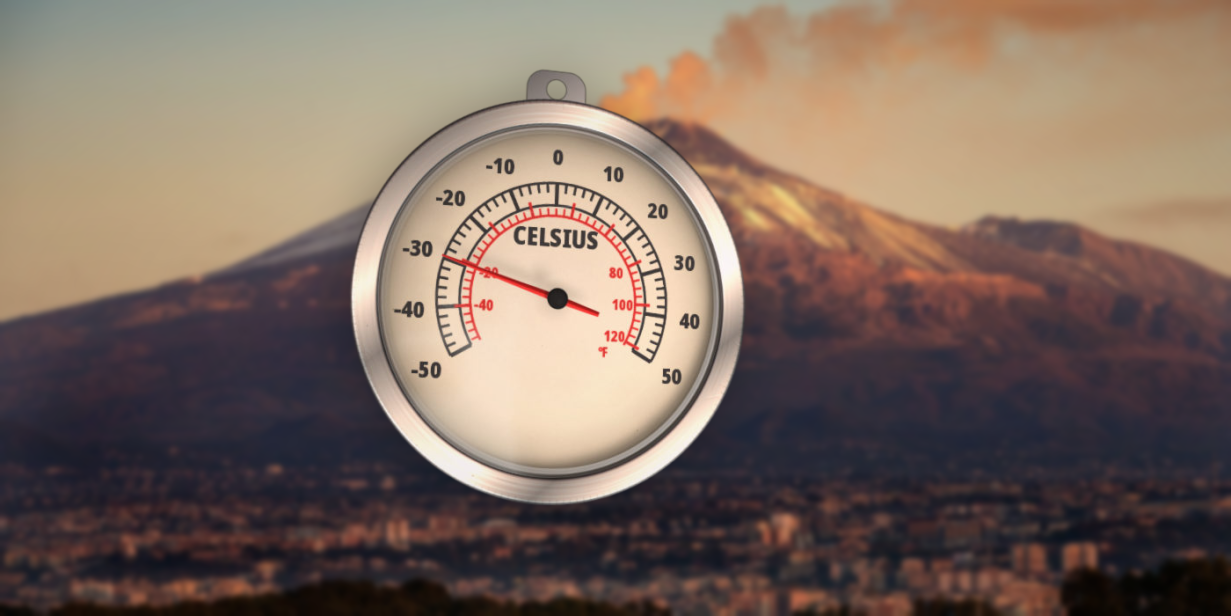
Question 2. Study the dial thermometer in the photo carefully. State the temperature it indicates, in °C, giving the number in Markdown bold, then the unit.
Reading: **-30** °C
